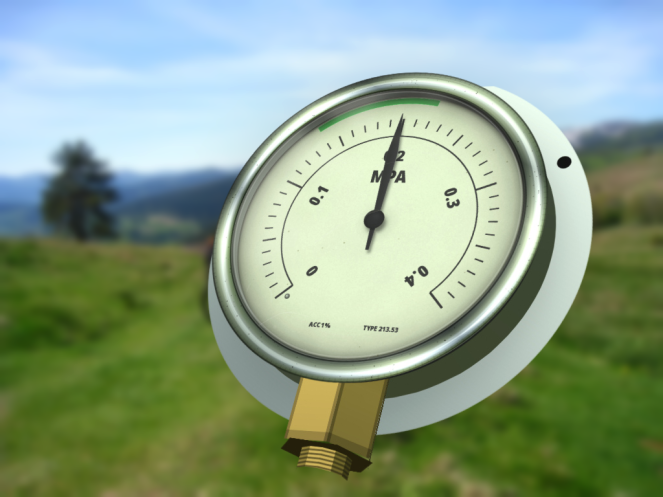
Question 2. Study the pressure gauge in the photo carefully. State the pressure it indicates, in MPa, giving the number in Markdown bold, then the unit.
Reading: **0.2** MPa
